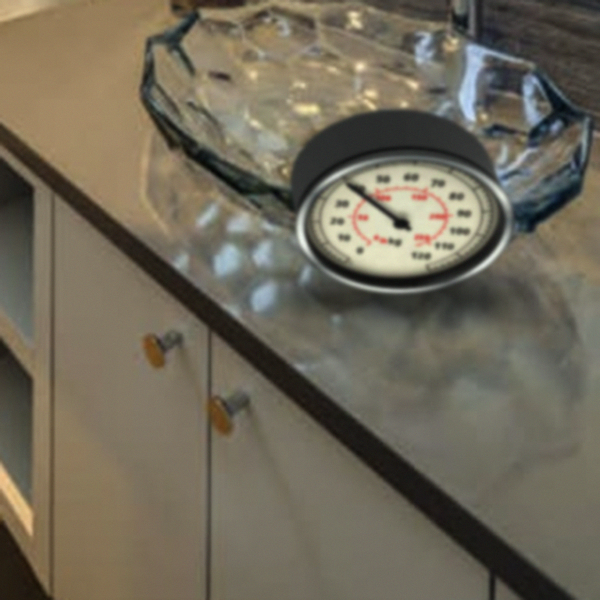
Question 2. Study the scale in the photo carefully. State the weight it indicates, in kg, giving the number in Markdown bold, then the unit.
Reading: **40** kg
